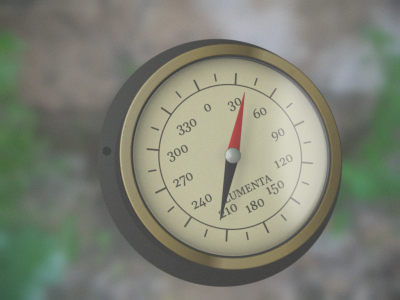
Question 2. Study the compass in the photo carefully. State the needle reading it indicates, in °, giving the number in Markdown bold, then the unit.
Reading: **37.5** °
